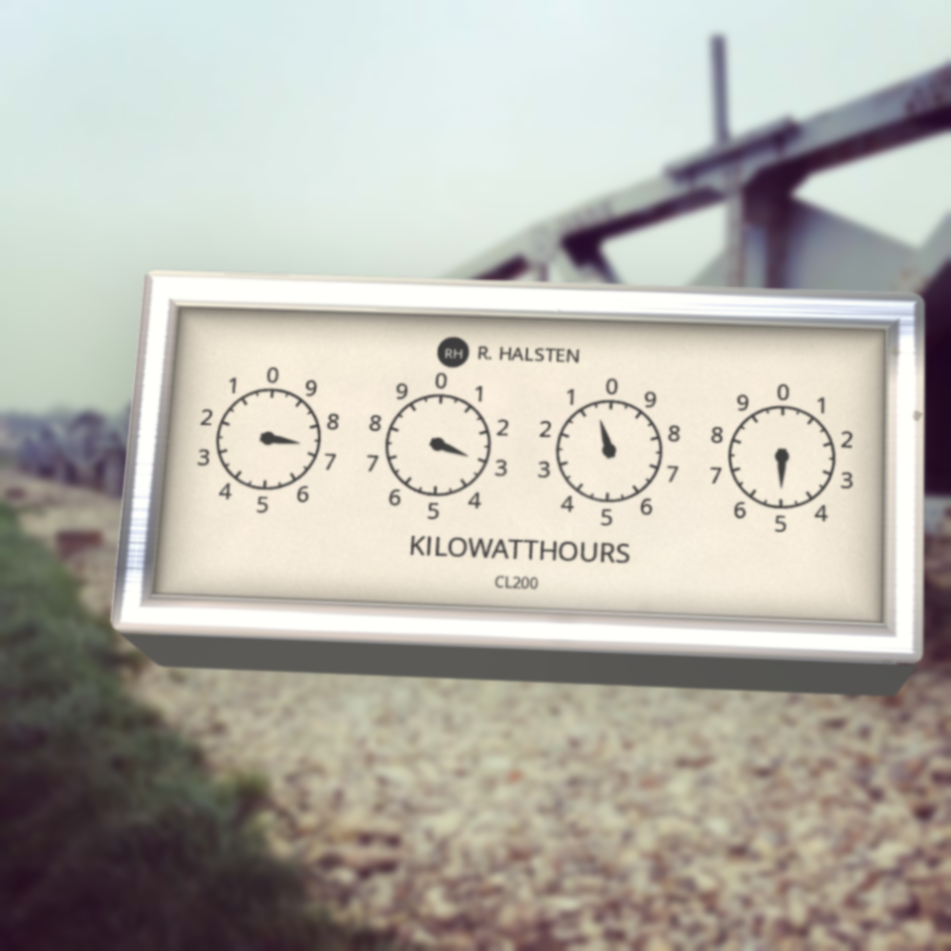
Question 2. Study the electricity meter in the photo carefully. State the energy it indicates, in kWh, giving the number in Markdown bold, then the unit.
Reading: **7305** kWh
